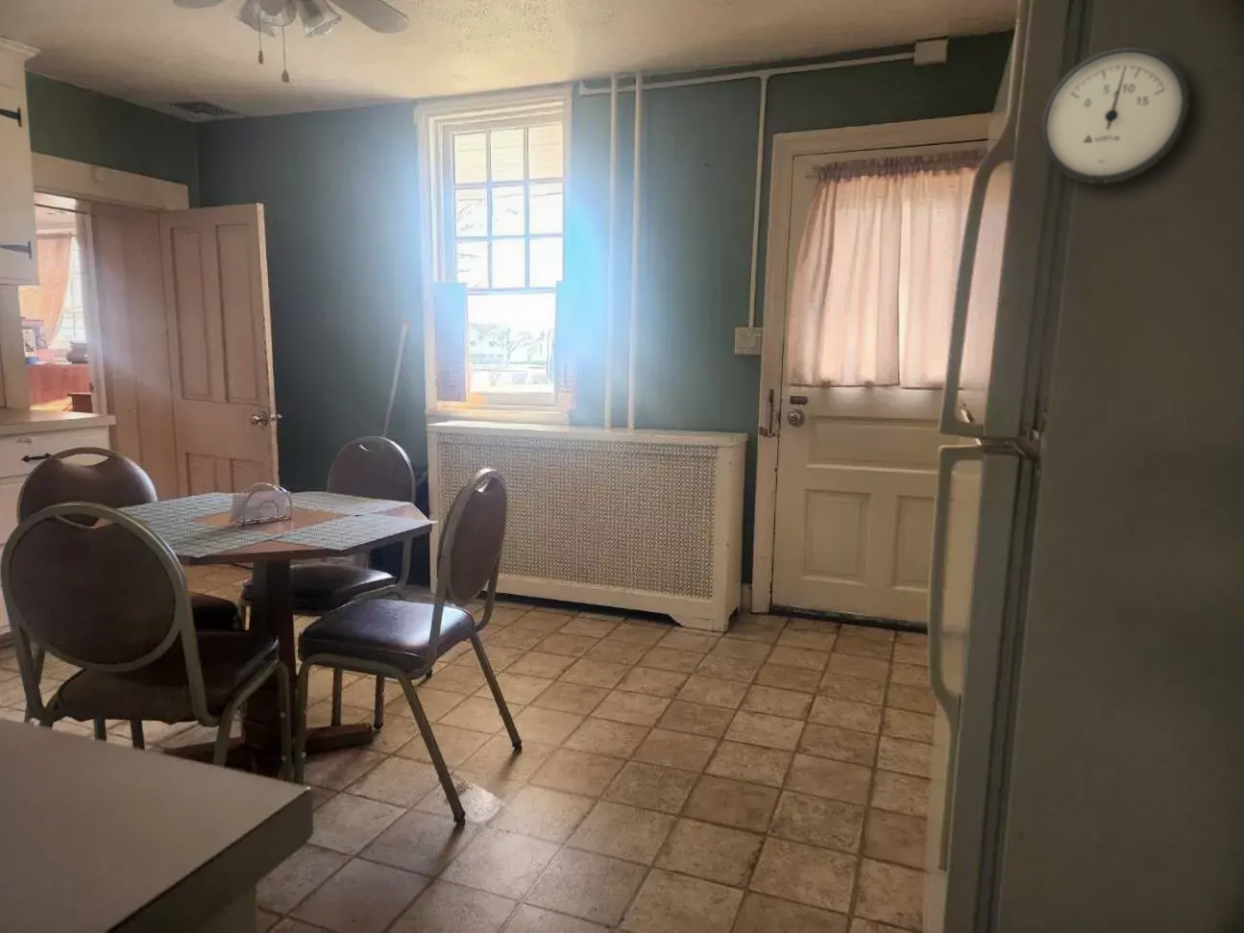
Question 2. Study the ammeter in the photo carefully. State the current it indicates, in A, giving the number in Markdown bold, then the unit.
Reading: **8** A
